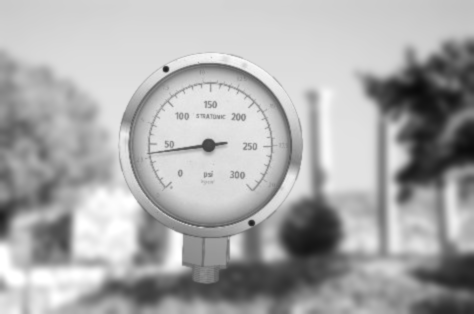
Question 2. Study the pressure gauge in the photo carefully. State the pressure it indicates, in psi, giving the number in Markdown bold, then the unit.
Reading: **40** psi
